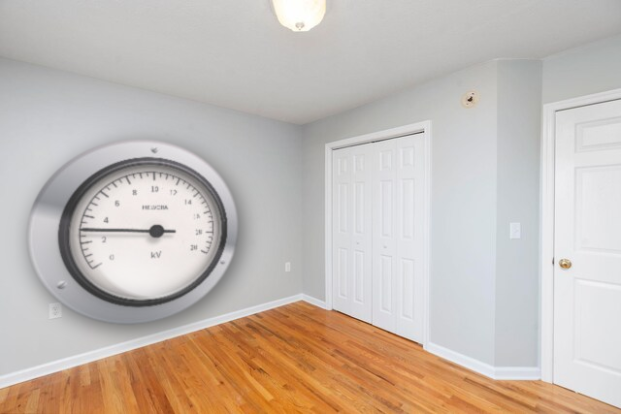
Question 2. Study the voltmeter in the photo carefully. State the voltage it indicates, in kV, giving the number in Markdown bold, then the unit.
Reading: **3** kV
